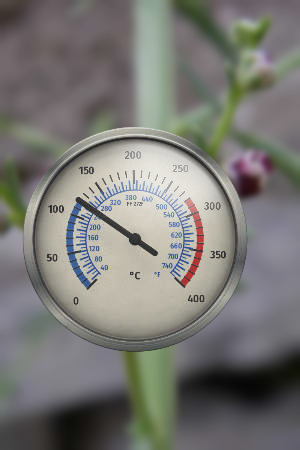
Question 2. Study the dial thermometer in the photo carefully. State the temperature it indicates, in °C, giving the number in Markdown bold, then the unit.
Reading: **120** °C
